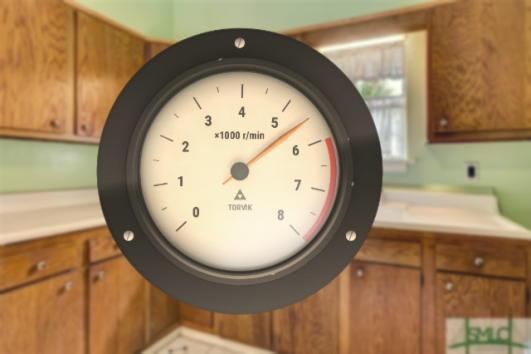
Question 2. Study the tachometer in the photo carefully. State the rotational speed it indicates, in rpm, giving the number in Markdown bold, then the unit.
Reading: **5500** rpm
